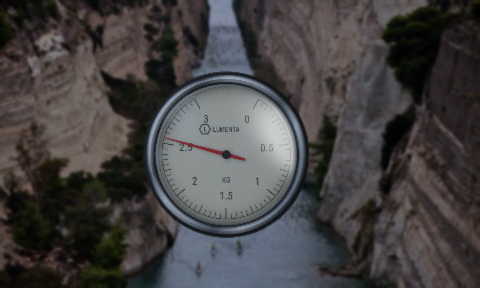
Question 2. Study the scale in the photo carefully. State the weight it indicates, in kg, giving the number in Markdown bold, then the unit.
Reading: **2.55** kg
